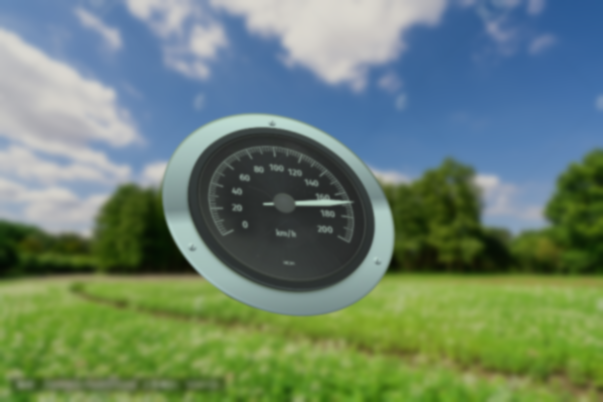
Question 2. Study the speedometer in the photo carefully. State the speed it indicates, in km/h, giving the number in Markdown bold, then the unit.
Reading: **170** km/h
